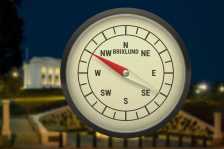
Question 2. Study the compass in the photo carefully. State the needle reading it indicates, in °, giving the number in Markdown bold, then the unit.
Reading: **300** °
